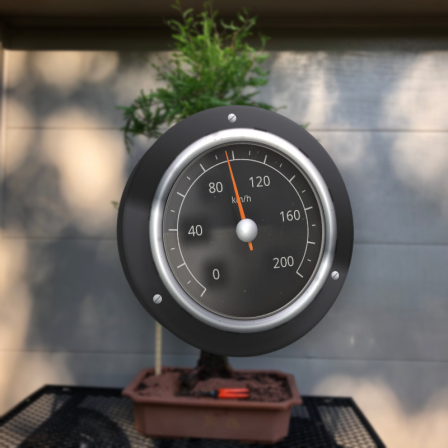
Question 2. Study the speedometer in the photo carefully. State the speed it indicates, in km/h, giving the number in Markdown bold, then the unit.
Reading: **95** km/h
